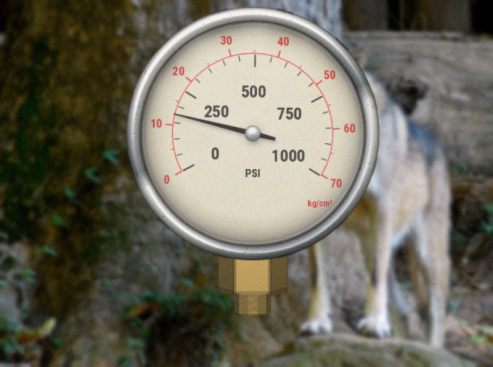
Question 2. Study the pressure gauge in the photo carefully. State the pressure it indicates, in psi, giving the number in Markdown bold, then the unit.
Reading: **175** psi
